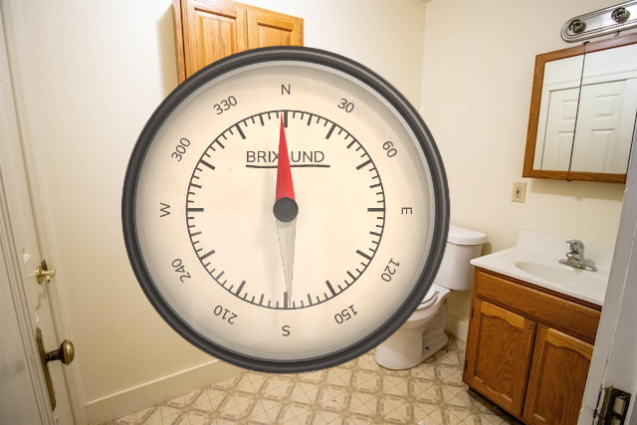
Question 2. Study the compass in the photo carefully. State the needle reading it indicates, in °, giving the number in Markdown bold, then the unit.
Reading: **357.5** °
